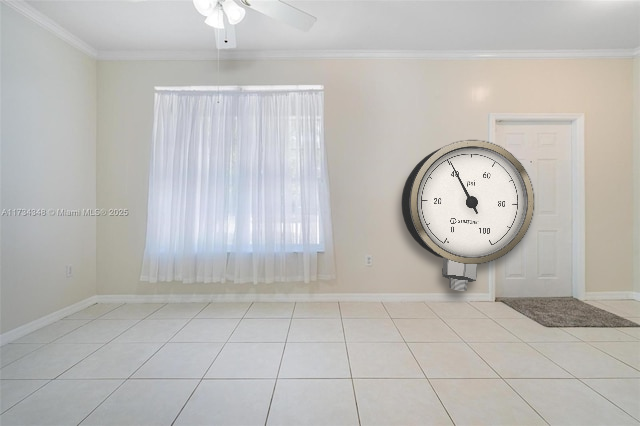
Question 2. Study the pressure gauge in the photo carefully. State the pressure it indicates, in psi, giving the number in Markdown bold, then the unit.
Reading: **40** psi
